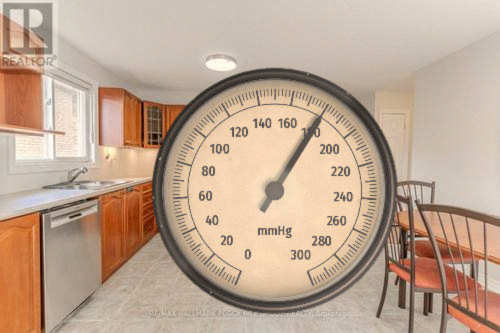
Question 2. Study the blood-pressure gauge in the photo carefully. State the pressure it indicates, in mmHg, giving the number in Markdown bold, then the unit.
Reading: **180** mmHg
